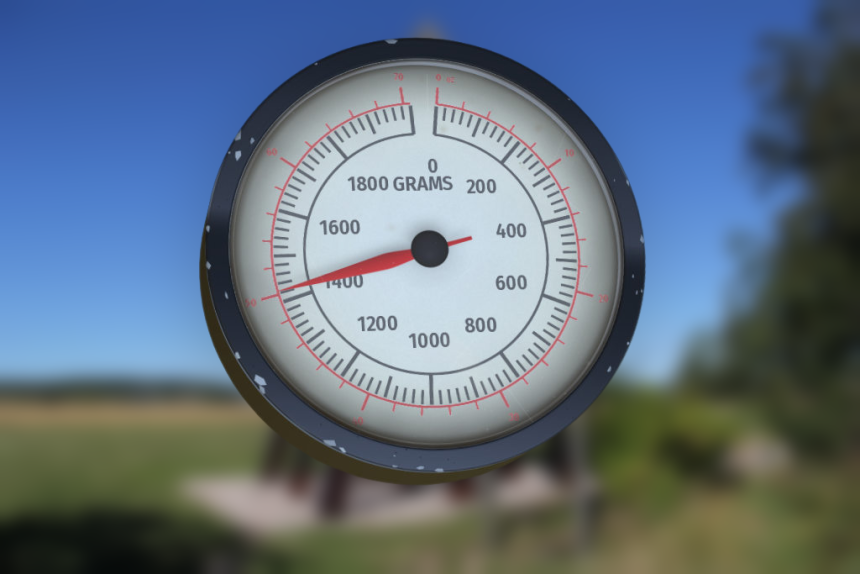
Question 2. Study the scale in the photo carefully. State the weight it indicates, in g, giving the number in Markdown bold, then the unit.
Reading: **1420** g
